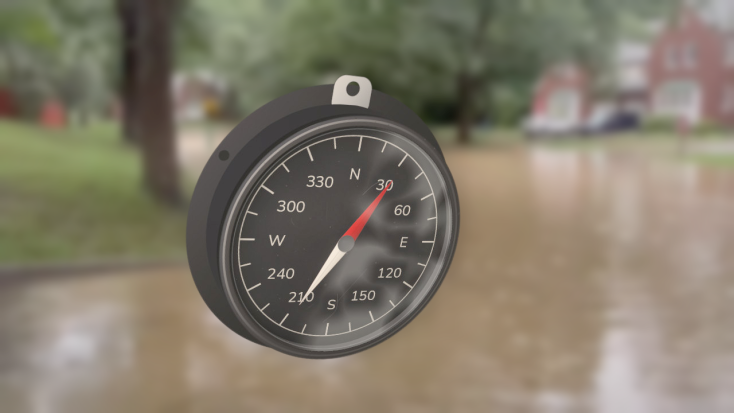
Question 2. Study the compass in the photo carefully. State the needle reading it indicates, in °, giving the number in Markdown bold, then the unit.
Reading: **30** °
